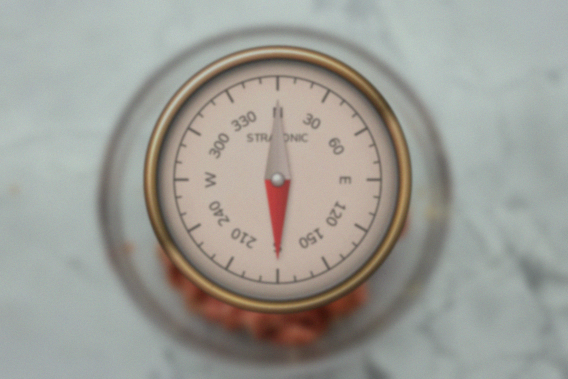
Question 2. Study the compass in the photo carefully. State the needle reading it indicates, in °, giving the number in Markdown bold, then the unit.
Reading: **180** °
